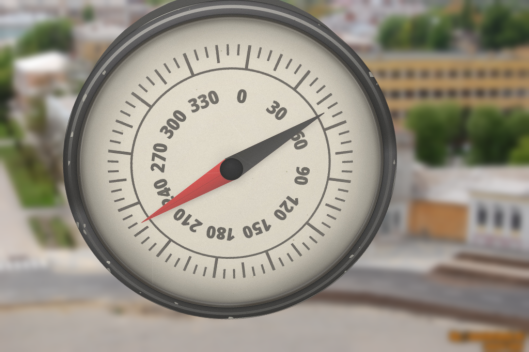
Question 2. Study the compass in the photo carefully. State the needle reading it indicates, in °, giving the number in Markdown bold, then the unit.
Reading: **230** °
